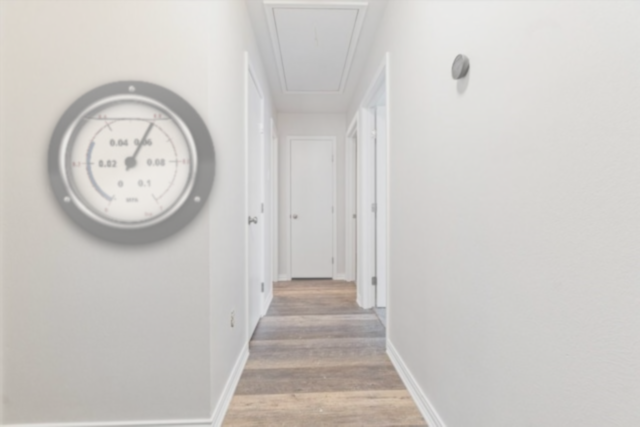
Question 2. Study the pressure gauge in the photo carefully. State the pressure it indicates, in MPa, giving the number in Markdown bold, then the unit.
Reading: **0.06** MPa
